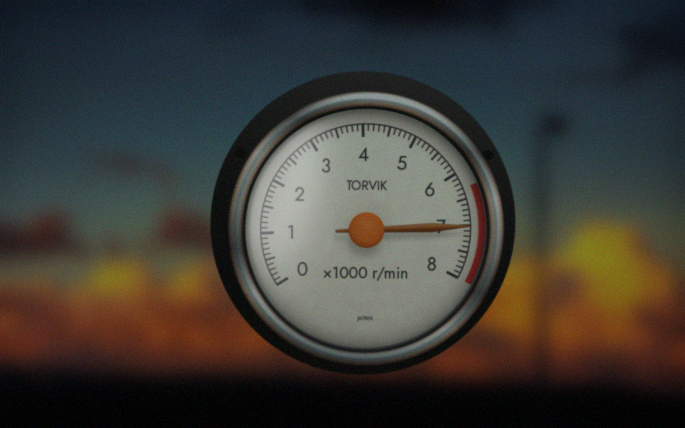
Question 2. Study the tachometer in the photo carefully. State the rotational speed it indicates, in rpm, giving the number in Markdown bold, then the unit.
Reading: **7000** rpm
